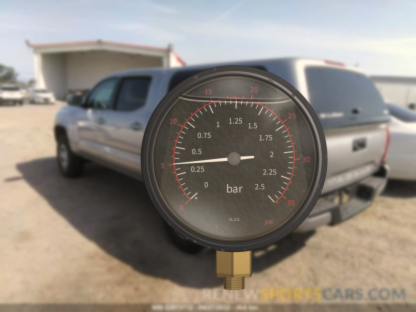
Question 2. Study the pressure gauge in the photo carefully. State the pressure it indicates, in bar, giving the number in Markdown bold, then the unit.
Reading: **0.35** bar
